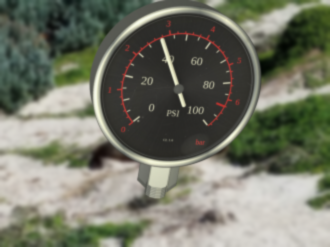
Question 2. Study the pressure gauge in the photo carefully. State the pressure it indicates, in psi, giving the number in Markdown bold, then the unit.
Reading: **40** psi
